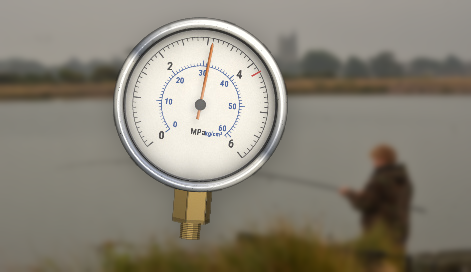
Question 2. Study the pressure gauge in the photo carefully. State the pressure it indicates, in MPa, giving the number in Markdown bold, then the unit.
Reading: **3.1** MPa
